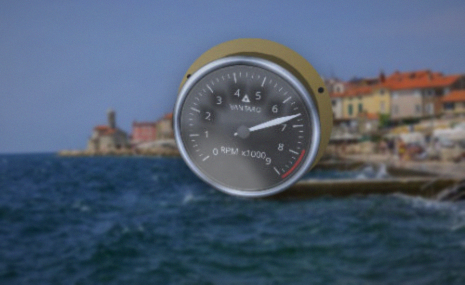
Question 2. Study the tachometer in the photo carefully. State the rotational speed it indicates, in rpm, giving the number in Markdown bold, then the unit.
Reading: **6600** rpm
